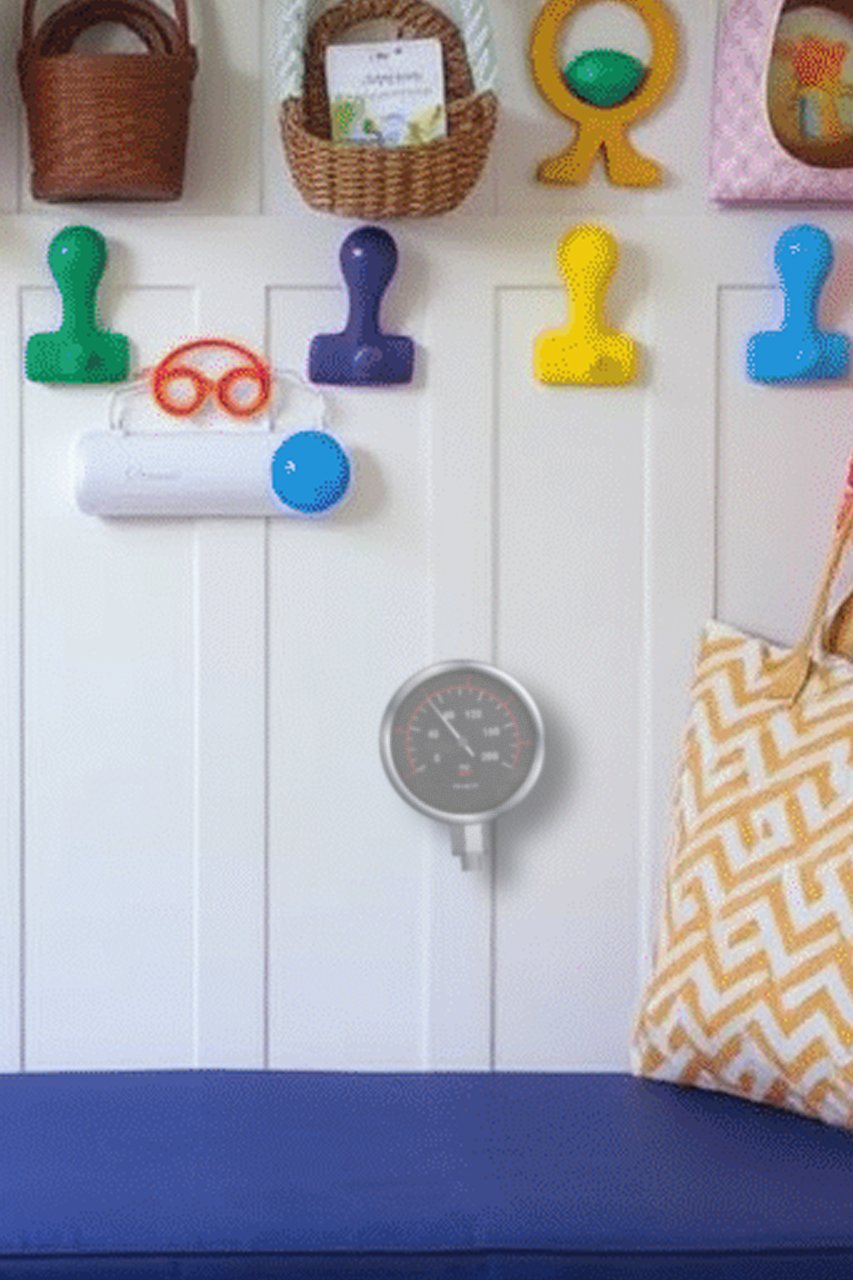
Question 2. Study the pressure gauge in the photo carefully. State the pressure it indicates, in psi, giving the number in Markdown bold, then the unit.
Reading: **70** psi
